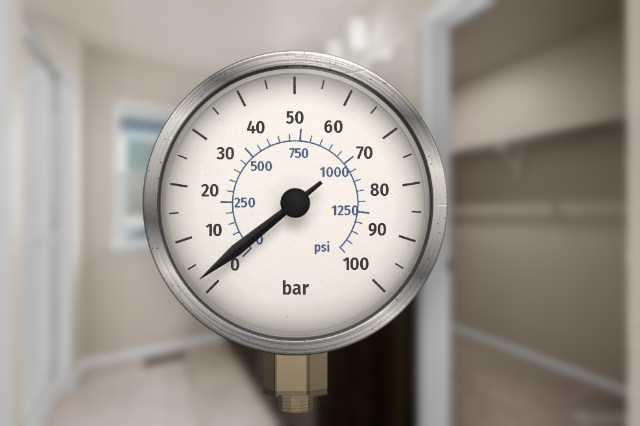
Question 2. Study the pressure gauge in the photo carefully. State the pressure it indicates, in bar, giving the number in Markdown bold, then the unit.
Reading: **2.5** bar
